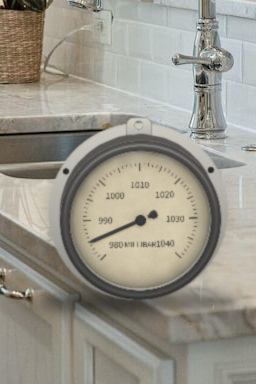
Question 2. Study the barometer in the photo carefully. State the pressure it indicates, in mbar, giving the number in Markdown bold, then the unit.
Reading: **985** mbar
